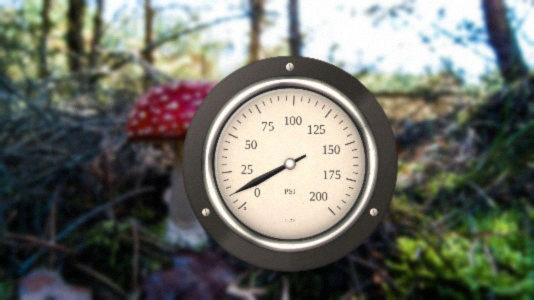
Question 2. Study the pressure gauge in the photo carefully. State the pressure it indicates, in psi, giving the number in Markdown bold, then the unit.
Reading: **10** psi
